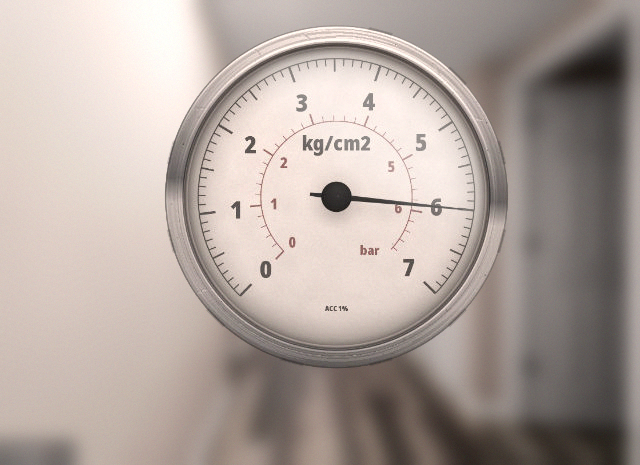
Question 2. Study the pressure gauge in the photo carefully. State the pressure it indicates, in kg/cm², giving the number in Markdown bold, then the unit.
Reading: **6** kg/cm²
